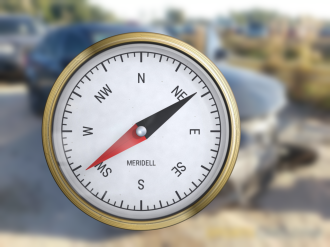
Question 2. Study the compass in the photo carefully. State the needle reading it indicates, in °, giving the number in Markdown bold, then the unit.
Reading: **235** °
